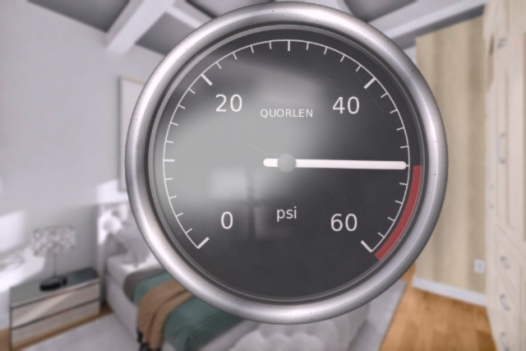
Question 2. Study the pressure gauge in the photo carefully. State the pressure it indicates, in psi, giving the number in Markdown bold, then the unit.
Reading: **50** psi
